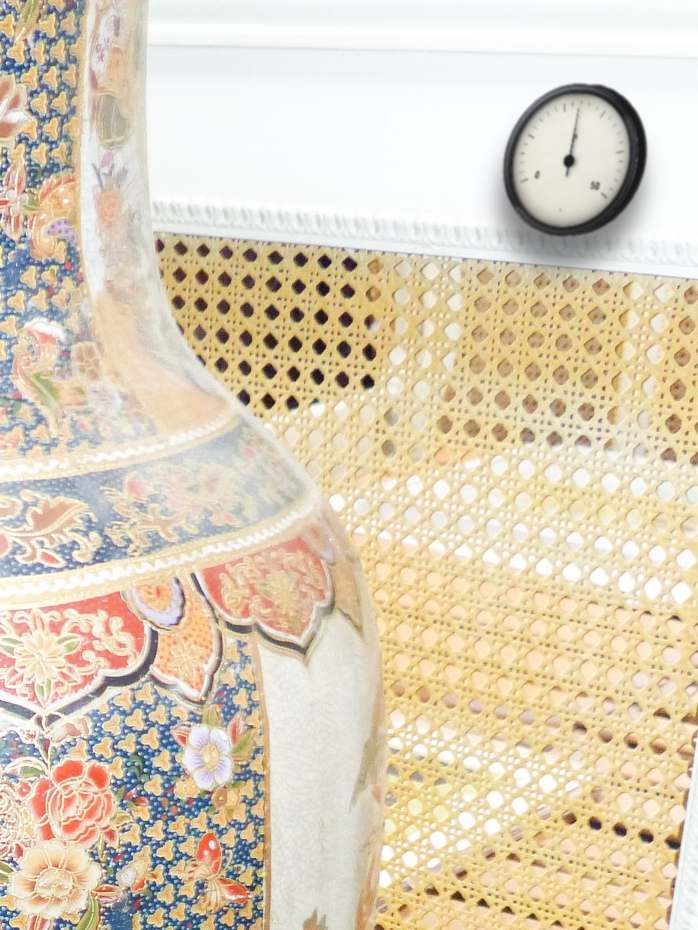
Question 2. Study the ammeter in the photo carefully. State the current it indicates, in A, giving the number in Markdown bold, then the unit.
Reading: **24** A
